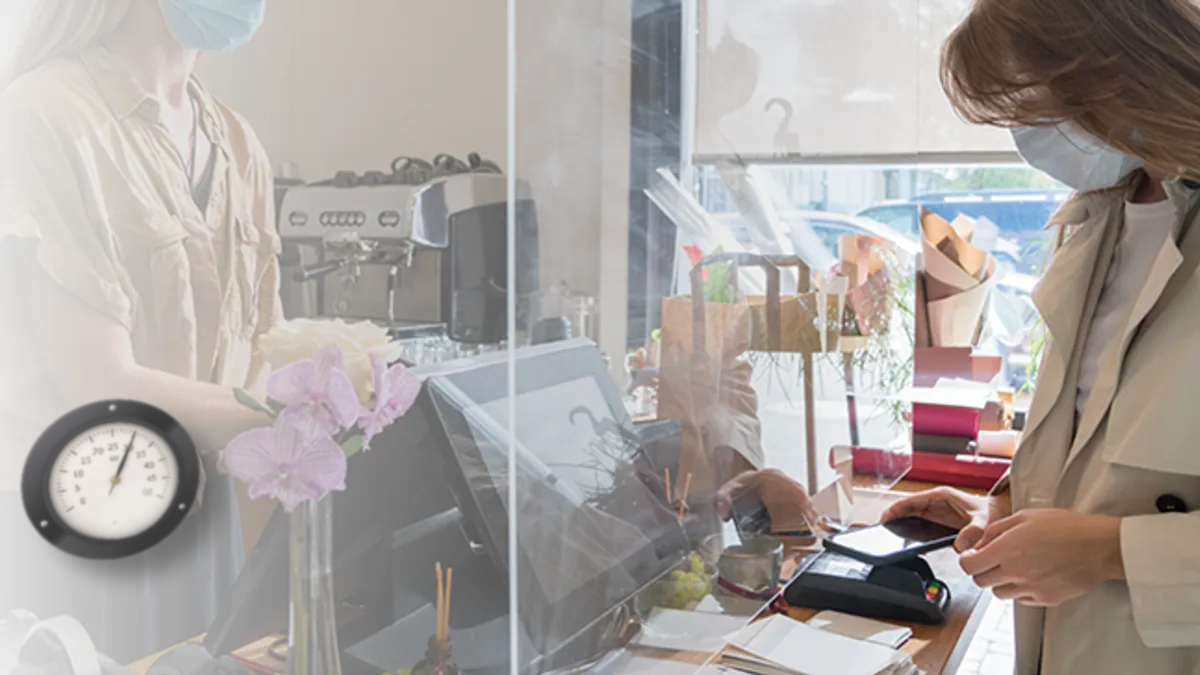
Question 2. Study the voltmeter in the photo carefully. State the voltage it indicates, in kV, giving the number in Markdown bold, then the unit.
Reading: **30** kV
